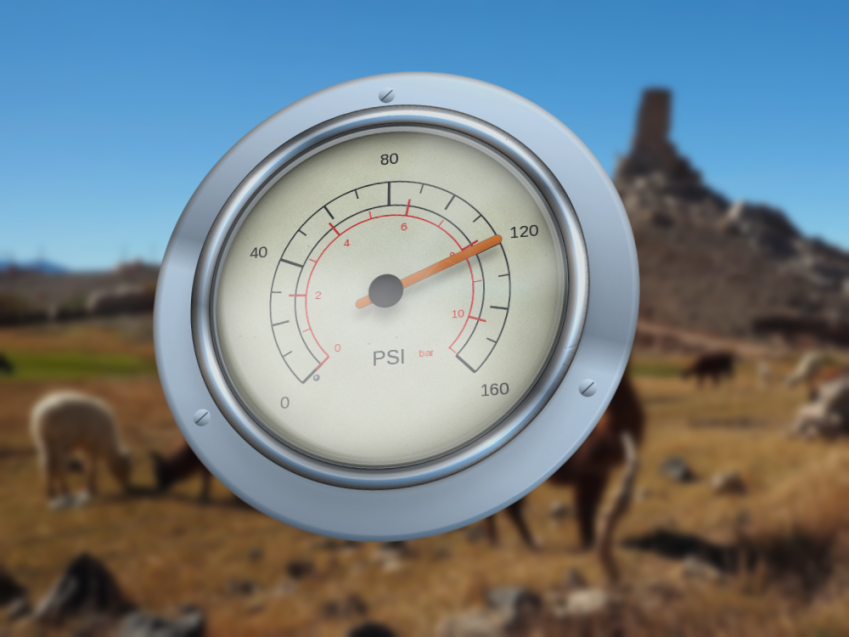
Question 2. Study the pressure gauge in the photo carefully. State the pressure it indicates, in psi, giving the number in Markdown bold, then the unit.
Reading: **120** psi
